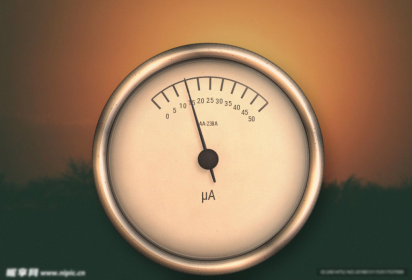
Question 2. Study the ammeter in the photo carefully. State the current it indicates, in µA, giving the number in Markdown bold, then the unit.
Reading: **15** µA
